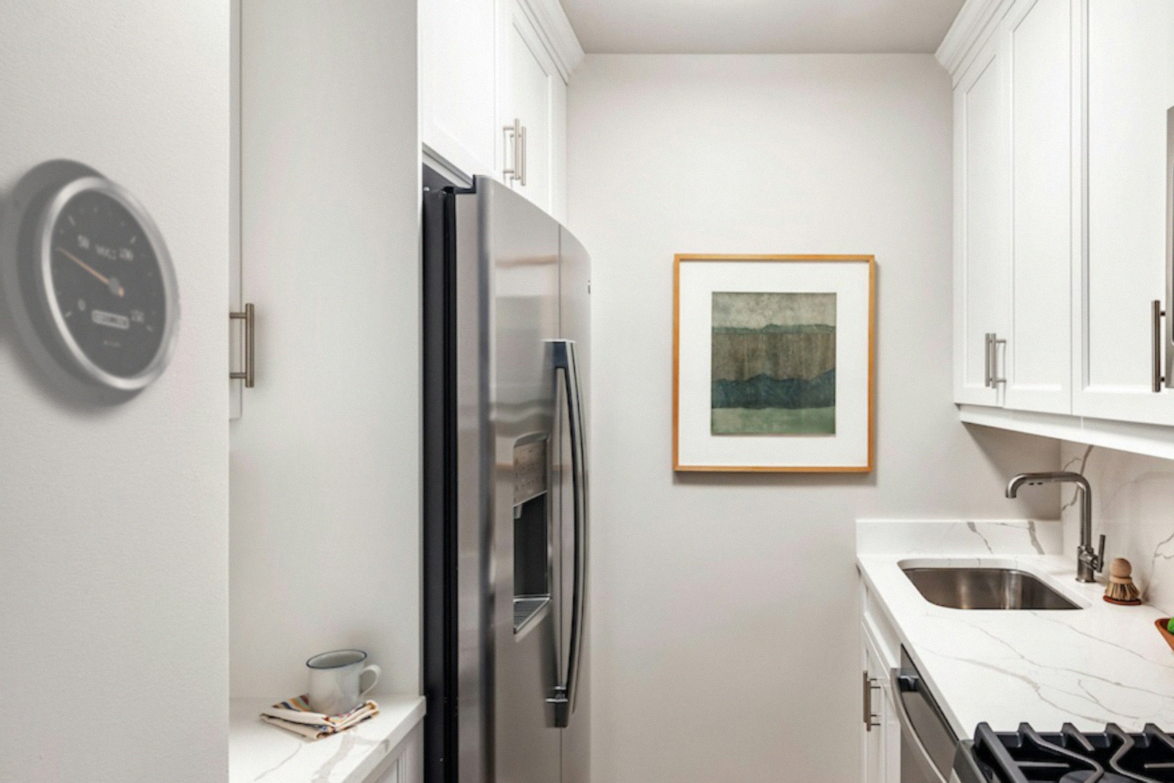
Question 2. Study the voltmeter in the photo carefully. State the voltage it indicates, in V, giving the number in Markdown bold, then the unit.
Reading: **30** V
